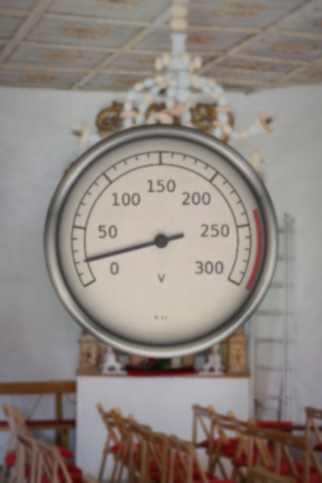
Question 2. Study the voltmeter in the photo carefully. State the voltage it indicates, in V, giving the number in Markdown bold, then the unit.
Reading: **20** V
